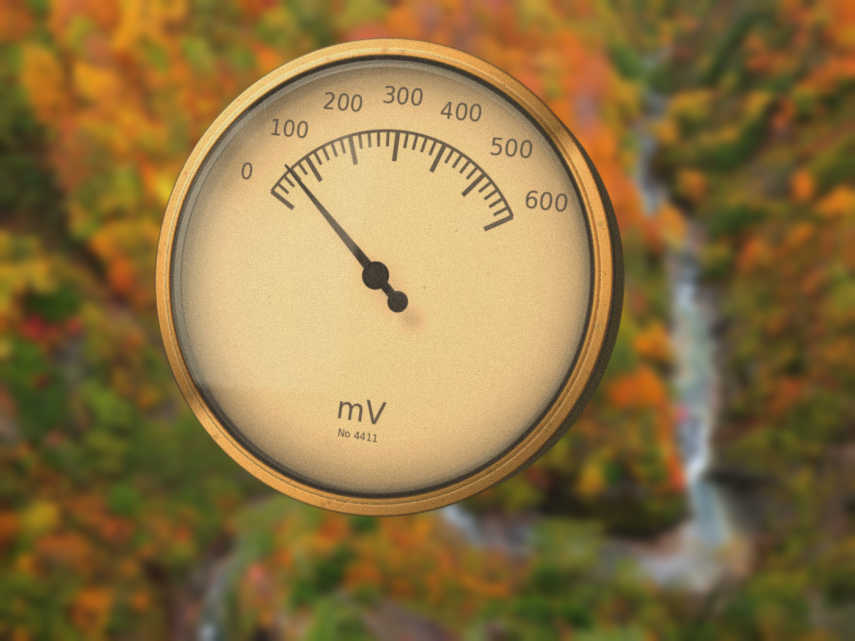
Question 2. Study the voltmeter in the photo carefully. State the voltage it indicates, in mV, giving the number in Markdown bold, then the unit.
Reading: **60** mV
